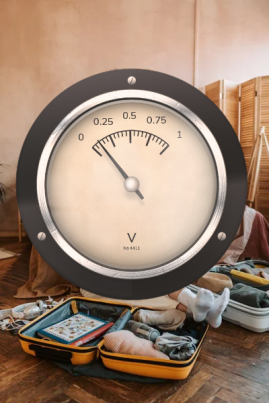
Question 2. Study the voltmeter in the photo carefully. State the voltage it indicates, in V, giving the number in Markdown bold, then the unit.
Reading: **0.1** V
